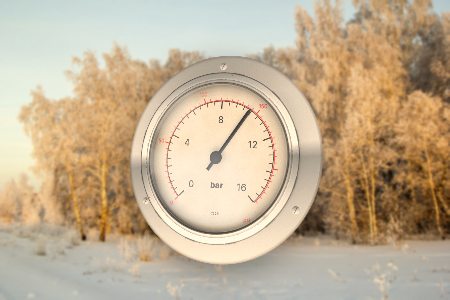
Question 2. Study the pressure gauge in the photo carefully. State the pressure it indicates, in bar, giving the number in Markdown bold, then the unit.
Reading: **10** bar
